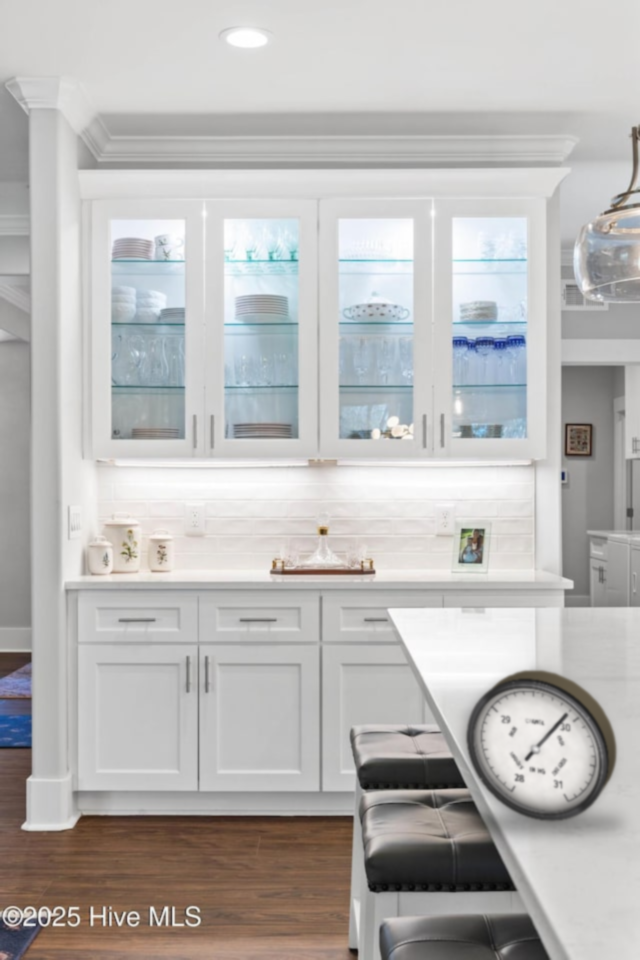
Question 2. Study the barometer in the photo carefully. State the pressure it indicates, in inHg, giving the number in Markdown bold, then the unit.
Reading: **29.9** inHg
